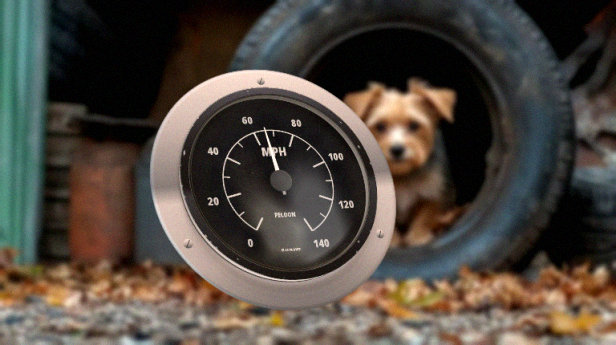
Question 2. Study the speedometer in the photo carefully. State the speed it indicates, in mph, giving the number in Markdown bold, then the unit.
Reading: **65** mph
